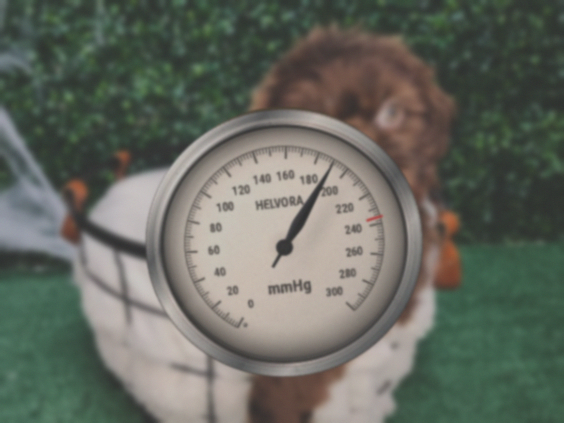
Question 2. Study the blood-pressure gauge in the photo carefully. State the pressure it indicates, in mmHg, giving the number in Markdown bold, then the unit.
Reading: **190** mmHg
